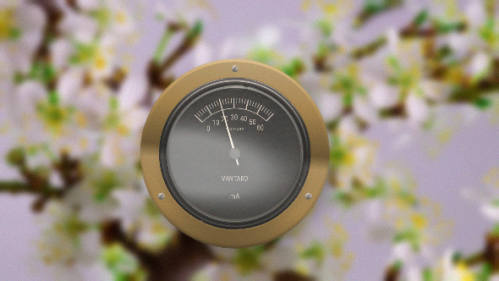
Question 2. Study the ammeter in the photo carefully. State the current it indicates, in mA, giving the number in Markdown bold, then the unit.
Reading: **20** mA
